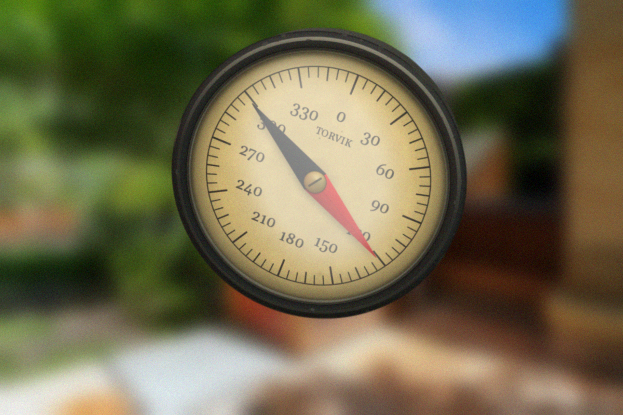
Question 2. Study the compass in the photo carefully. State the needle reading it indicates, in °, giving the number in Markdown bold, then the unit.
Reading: **120** °
